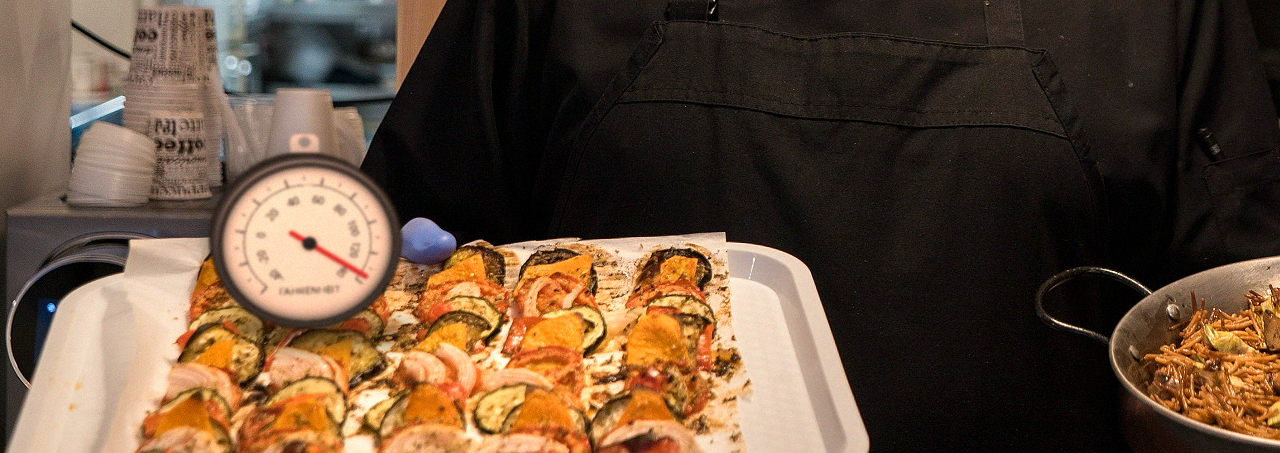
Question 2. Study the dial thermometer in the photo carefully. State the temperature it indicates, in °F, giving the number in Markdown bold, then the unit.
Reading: **135** °F
